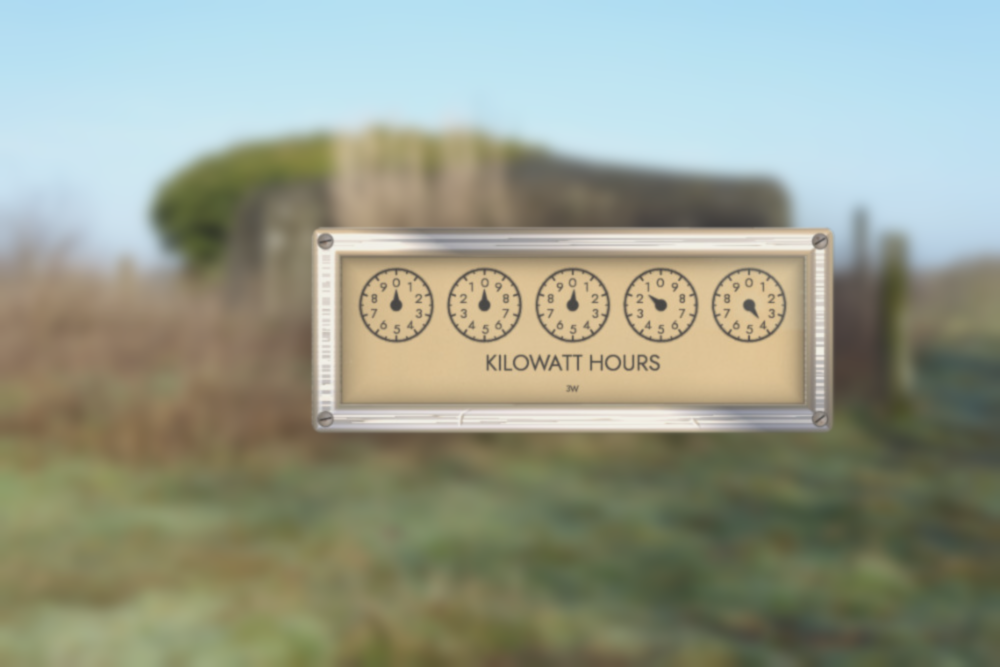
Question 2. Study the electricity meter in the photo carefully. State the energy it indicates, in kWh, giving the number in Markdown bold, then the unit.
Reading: **14** kWh
